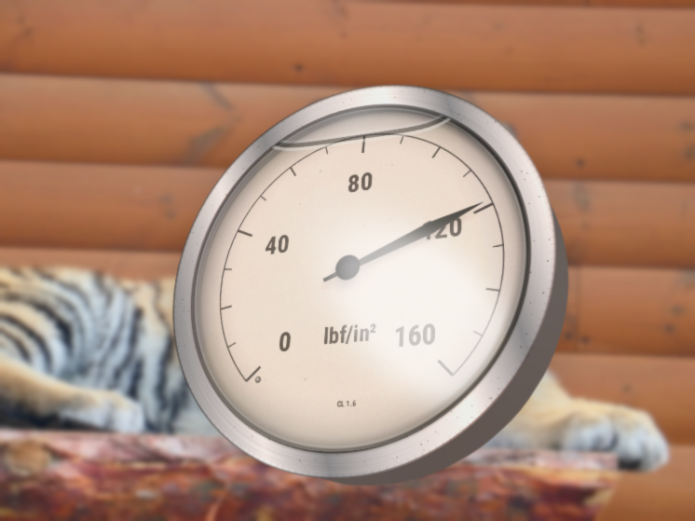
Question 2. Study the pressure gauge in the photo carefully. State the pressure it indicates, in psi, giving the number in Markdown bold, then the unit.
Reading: **120** psi
